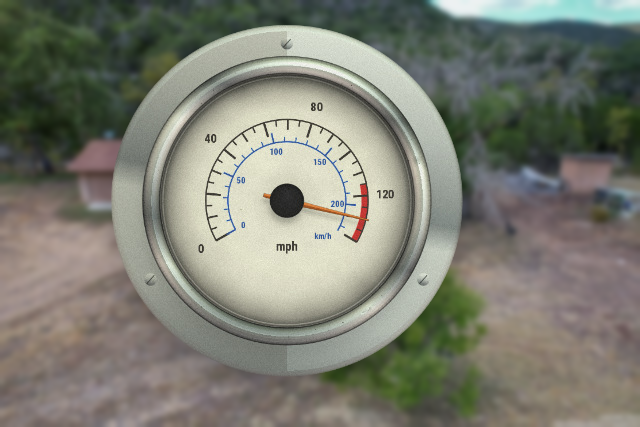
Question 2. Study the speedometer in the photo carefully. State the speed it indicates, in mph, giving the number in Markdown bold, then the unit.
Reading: **130** mph
